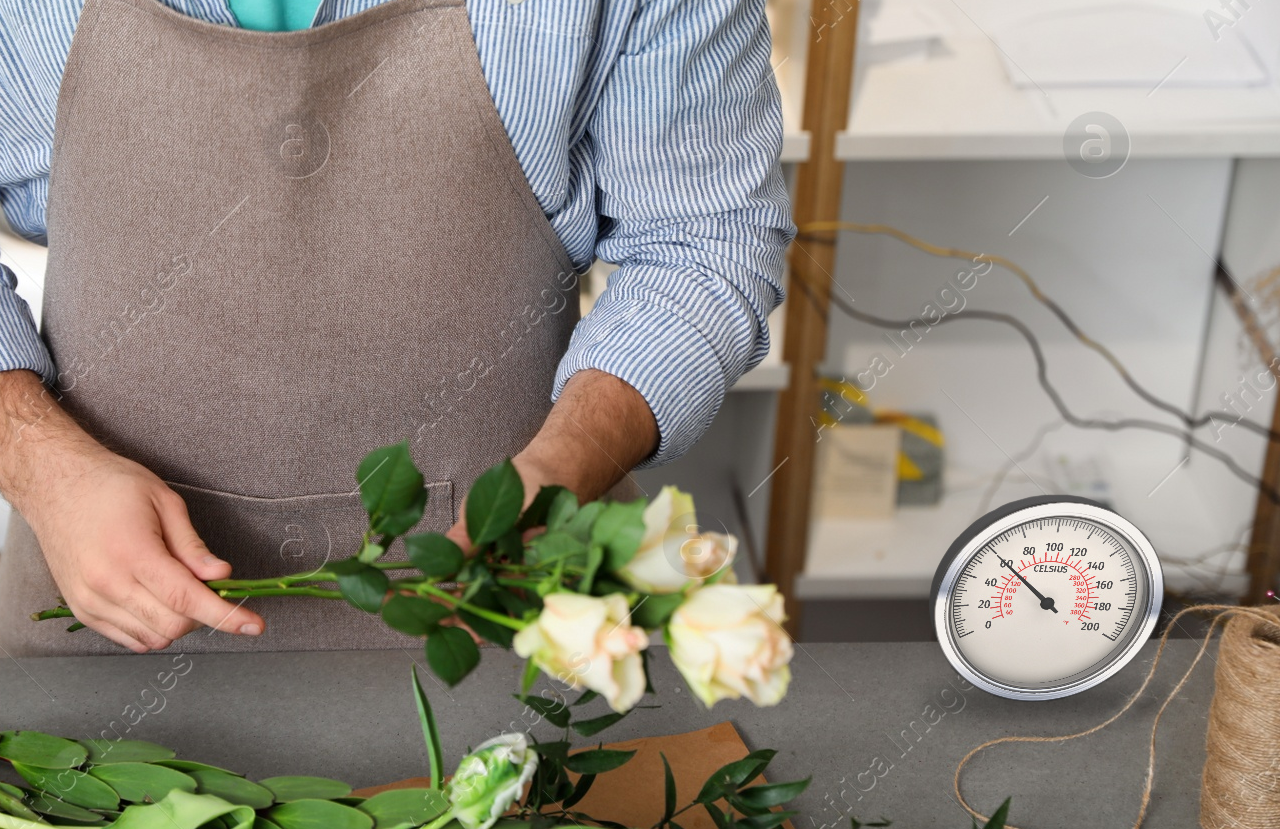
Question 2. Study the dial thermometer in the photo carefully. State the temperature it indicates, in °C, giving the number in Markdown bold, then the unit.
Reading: **60** °C
